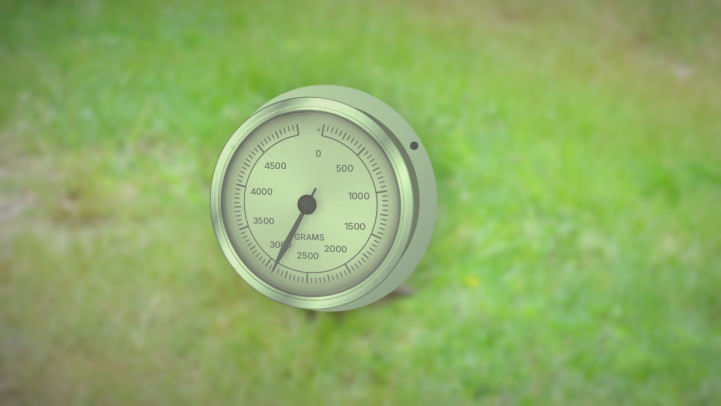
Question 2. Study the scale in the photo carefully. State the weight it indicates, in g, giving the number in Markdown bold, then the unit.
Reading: **2900** g
